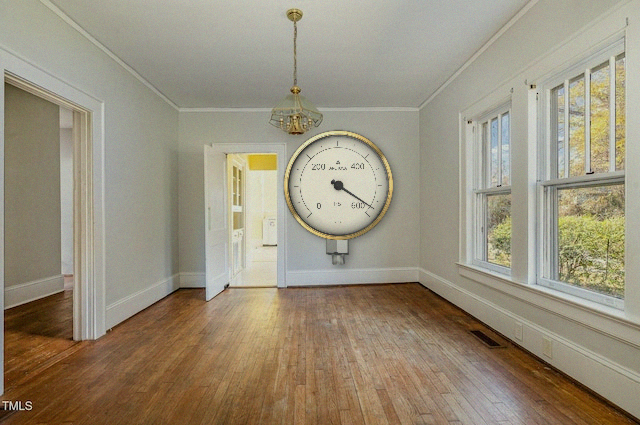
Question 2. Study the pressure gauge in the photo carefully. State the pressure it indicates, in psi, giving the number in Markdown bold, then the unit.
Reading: **575** psi
